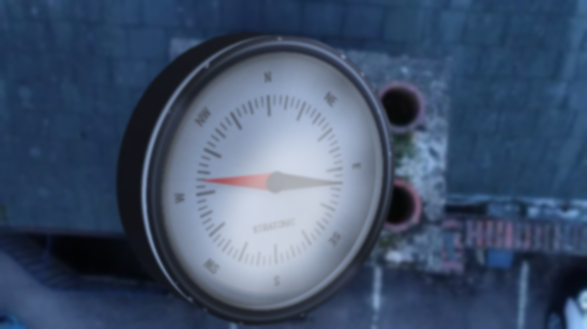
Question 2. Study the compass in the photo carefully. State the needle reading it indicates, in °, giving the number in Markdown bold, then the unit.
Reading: **280** °
